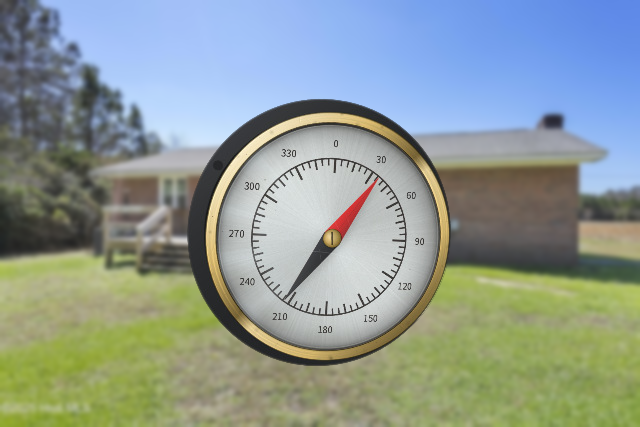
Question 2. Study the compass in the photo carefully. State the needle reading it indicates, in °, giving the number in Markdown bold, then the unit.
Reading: **35** °
